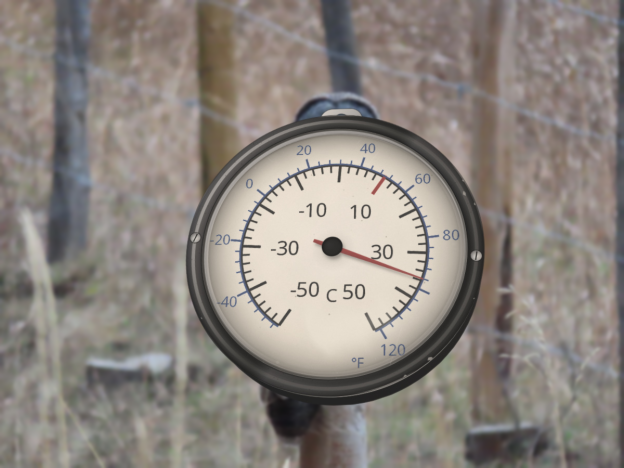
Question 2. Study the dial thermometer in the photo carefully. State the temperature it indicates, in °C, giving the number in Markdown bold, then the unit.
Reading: **36** °C
